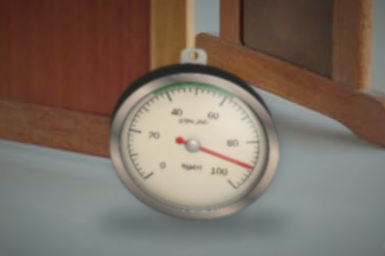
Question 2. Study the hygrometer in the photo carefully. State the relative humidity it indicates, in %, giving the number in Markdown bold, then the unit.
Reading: **90** %
